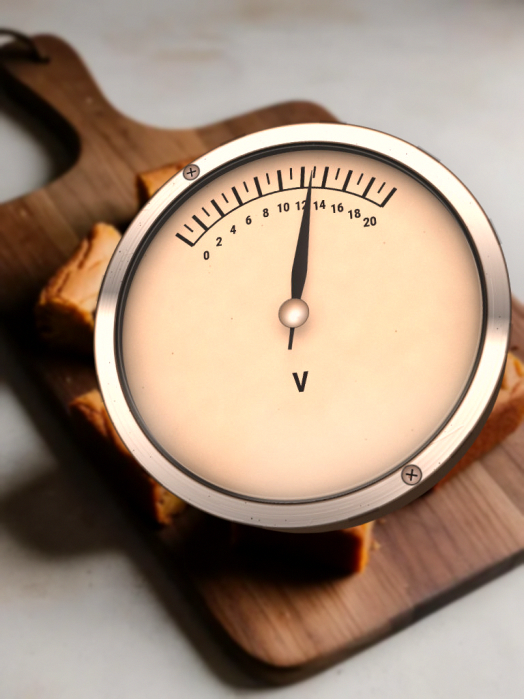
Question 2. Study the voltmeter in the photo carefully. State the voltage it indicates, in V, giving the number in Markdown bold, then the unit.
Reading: **13** V
